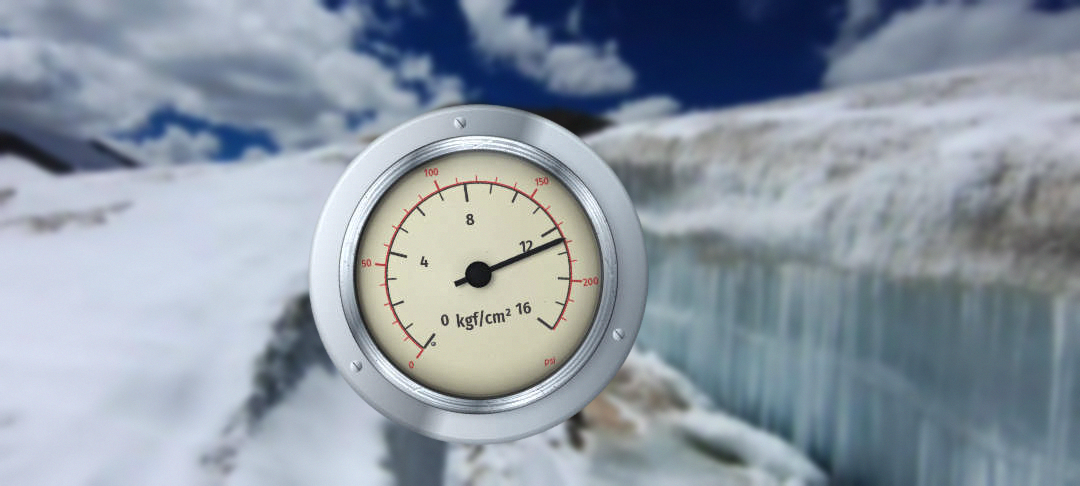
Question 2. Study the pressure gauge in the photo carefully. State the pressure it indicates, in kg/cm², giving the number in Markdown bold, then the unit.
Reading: **12.5** kg/cm²
